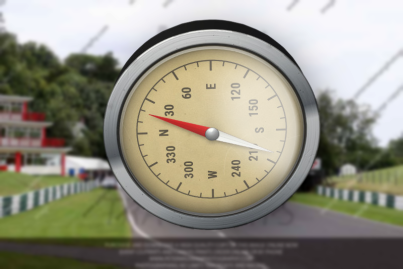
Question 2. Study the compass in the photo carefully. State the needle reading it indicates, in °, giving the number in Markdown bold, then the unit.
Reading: **20** °
